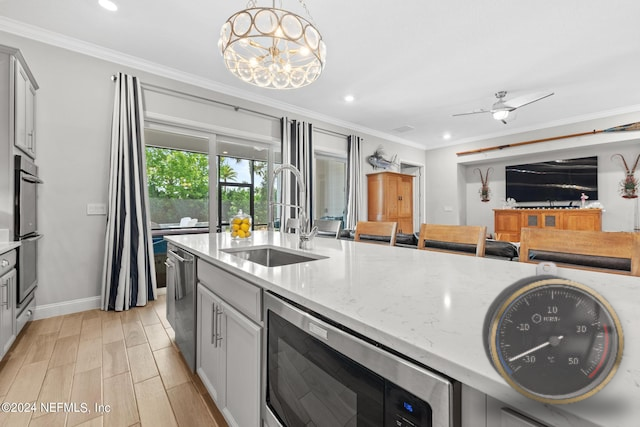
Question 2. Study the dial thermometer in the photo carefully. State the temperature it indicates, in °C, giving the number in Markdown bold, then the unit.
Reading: **-25** °C
